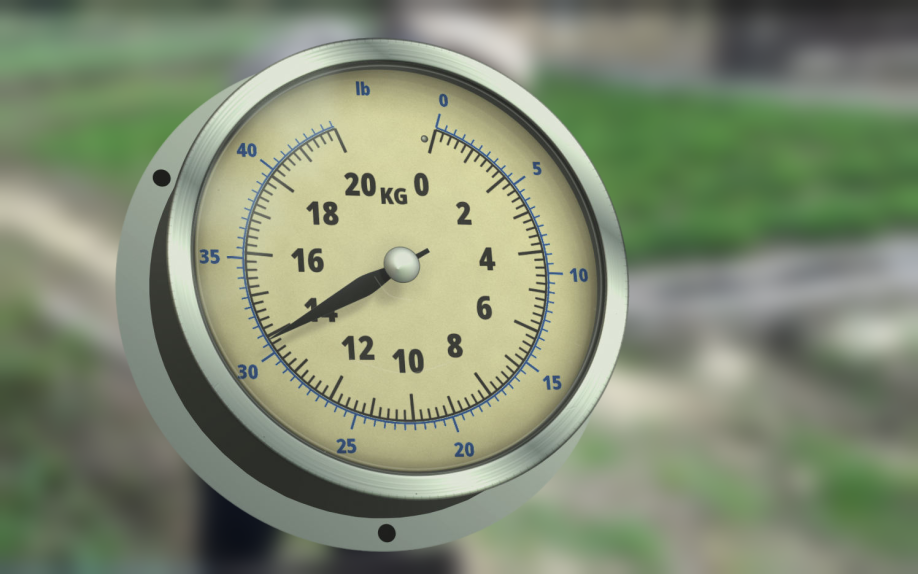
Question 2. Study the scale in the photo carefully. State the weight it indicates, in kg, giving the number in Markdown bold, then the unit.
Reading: **13.9** kg
